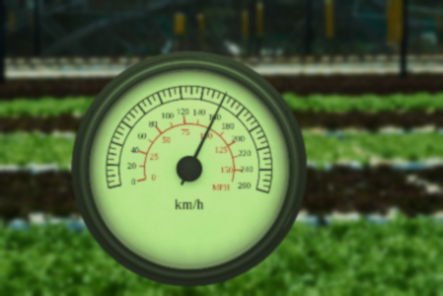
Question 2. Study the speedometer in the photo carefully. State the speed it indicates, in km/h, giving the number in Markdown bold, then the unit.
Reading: **160** km/h
